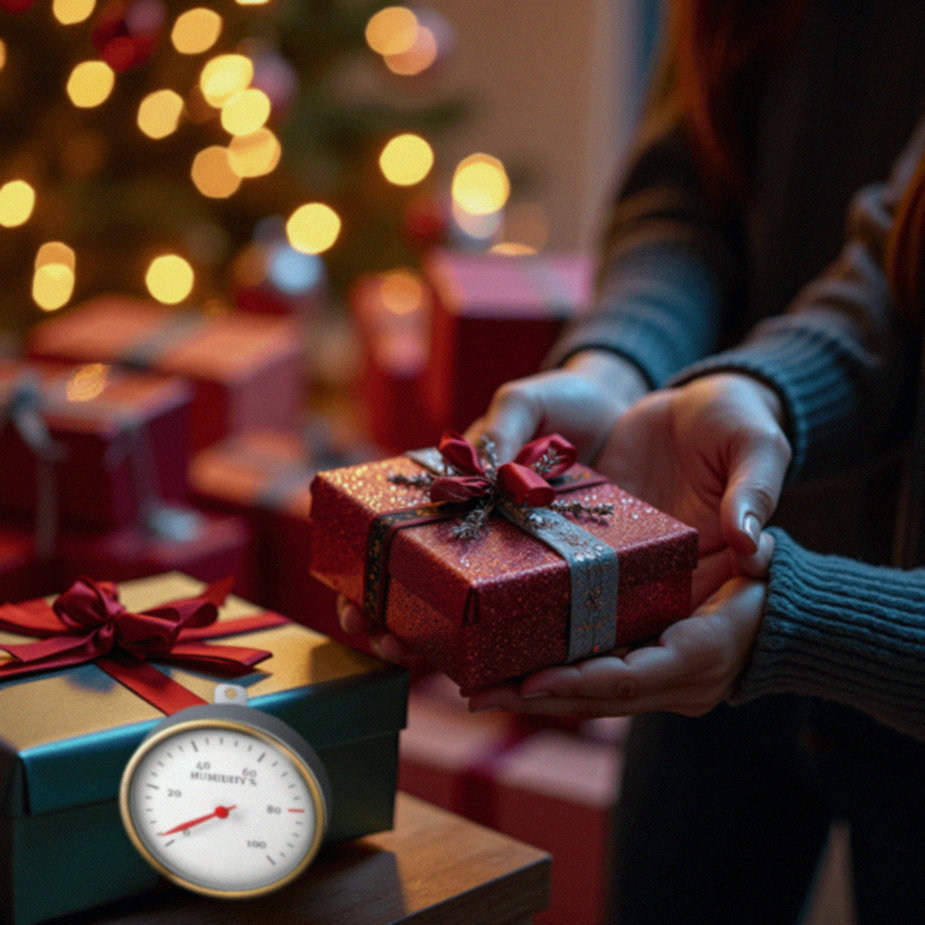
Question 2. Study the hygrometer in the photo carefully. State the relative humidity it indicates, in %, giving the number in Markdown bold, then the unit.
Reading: **4** %
